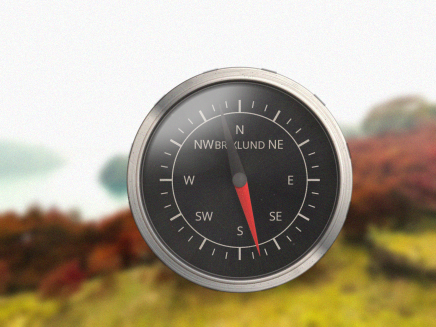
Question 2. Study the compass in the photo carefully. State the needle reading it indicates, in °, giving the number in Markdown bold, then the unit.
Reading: **165** °
